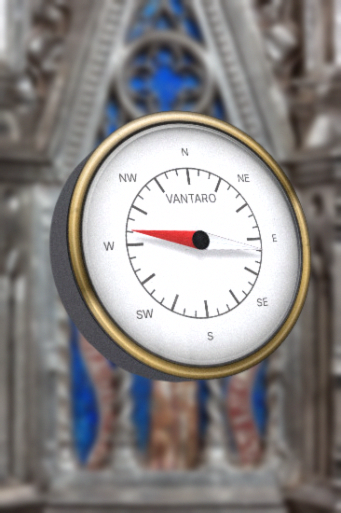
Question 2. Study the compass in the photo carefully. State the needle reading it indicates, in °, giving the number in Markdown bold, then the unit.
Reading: **280** °
